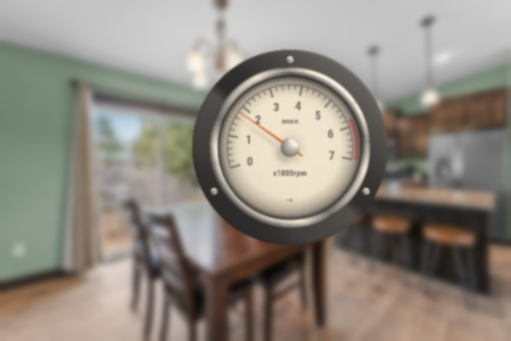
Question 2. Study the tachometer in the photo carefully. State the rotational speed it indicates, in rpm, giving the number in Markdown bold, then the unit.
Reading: **1800** rpm
